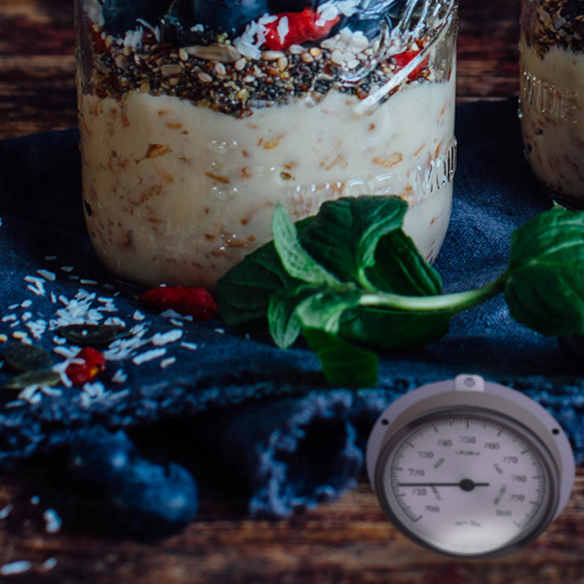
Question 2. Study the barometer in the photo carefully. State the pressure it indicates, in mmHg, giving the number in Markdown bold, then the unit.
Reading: **715** mmHg
